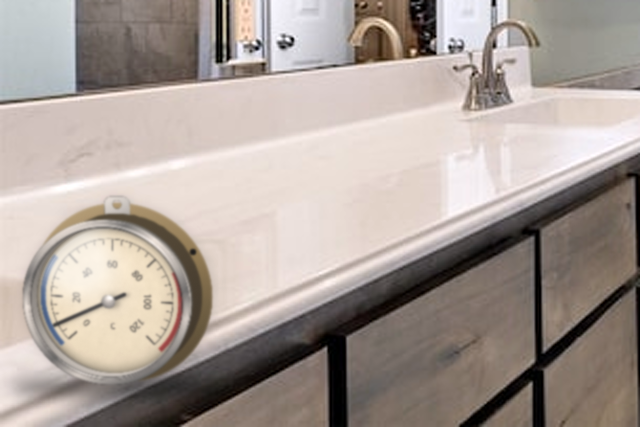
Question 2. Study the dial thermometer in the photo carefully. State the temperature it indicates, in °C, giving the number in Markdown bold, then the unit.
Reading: **8** °C
